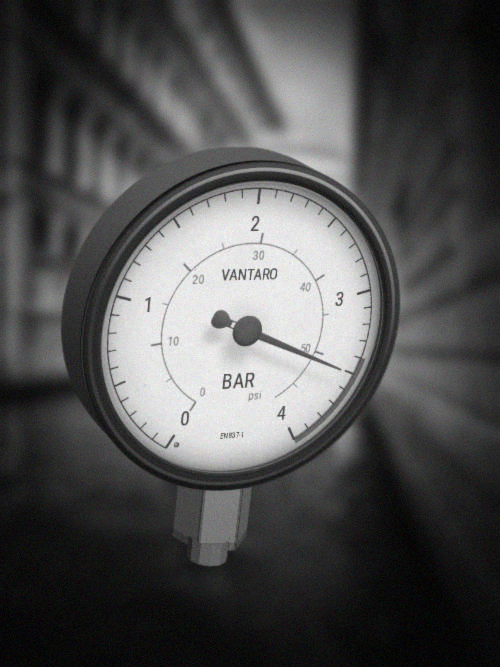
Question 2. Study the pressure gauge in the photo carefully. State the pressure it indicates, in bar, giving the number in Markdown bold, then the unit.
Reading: **3.5** bar
